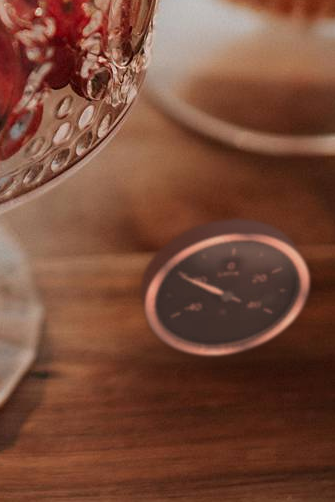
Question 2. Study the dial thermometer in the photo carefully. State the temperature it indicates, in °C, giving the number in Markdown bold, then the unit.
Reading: **-20** °C
